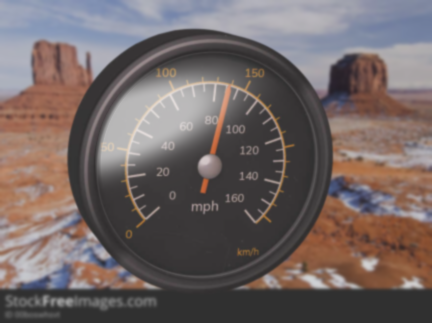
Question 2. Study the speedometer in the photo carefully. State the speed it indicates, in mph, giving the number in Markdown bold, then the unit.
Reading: **85** mph
